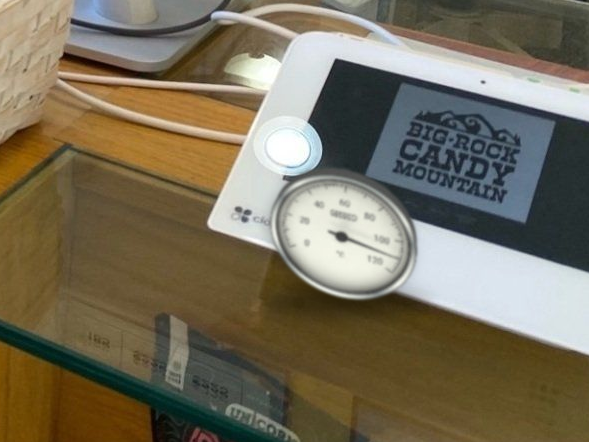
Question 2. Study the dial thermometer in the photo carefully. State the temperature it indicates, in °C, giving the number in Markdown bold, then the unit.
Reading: **110** °C
